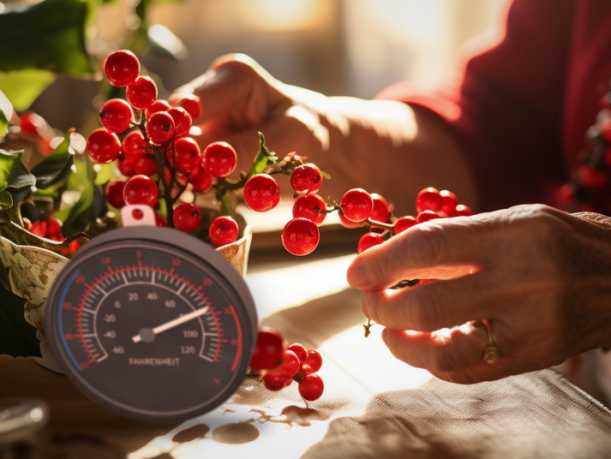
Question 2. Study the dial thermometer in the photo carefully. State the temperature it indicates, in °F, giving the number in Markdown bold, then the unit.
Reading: **80** °F
